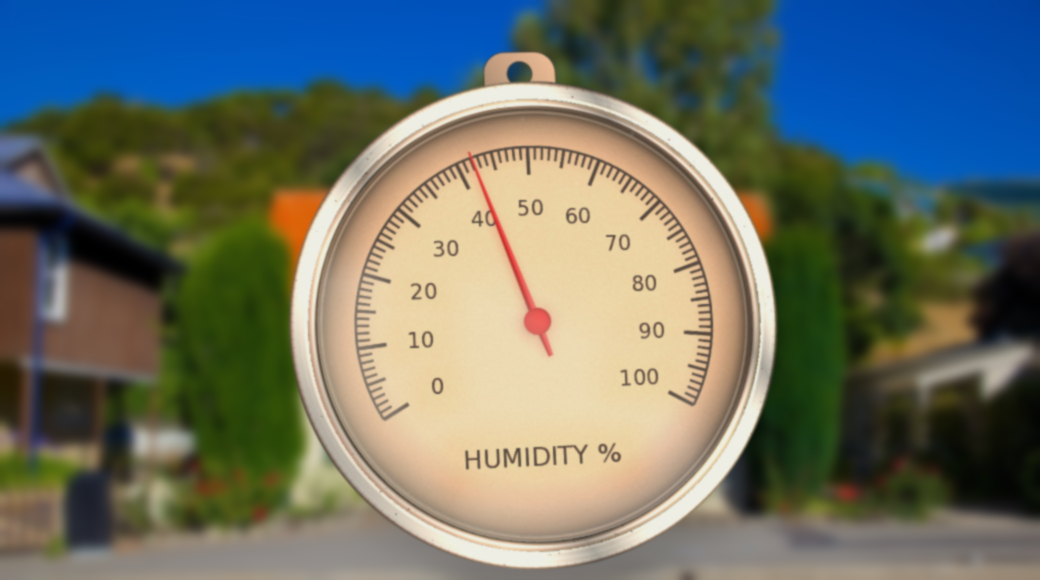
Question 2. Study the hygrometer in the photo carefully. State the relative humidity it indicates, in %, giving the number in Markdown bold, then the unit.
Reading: **42** %
